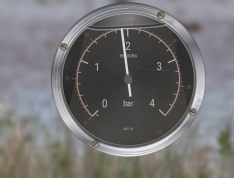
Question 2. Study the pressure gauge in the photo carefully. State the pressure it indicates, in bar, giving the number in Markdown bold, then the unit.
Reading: **1.9** bar
